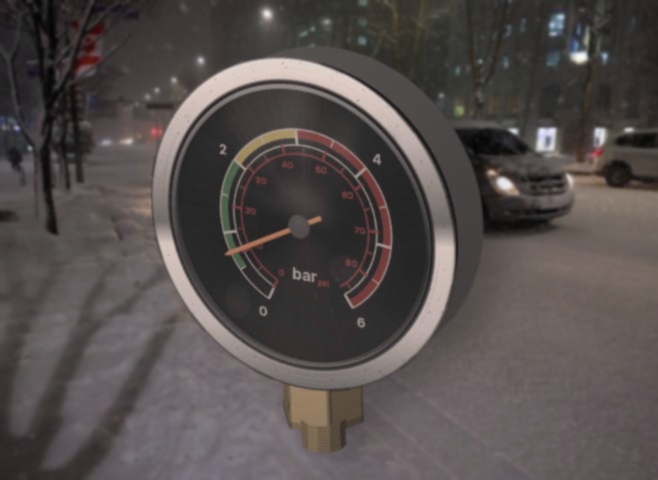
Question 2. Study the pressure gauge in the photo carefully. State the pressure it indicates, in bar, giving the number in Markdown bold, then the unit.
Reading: **0.75** bar
